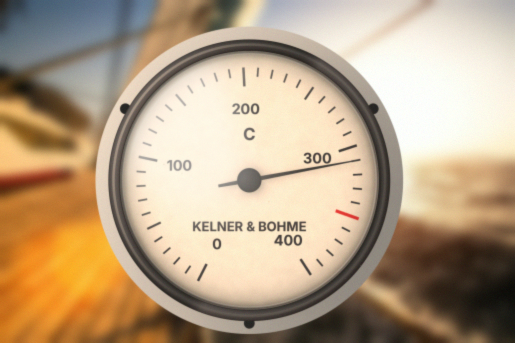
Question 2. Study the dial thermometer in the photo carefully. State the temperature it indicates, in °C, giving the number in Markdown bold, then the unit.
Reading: **310** °C
